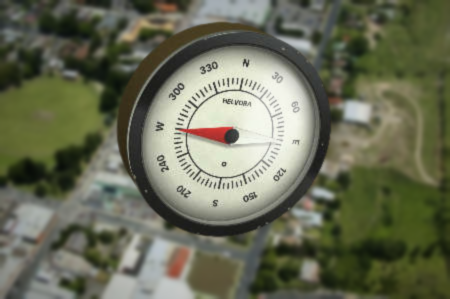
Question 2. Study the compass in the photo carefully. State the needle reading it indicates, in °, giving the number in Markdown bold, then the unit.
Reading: **270** °
